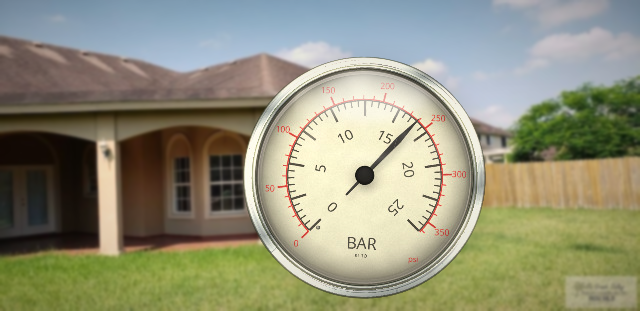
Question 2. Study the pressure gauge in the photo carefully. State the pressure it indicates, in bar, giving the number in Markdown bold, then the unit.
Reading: **16.5** bar
